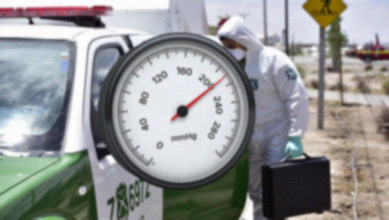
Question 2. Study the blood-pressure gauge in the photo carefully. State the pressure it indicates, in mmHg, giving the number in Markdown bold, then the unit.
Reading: **210** mmHg
